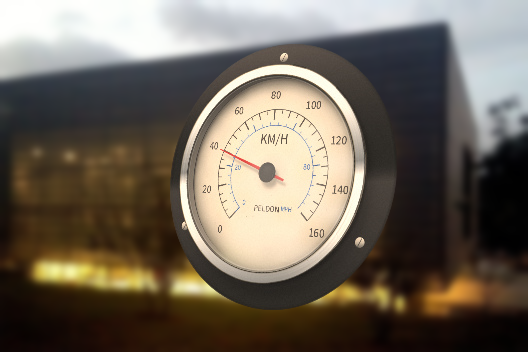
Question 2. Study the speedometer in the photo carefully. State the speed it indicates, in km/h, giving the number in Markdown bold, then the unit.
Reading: **40** km/h
